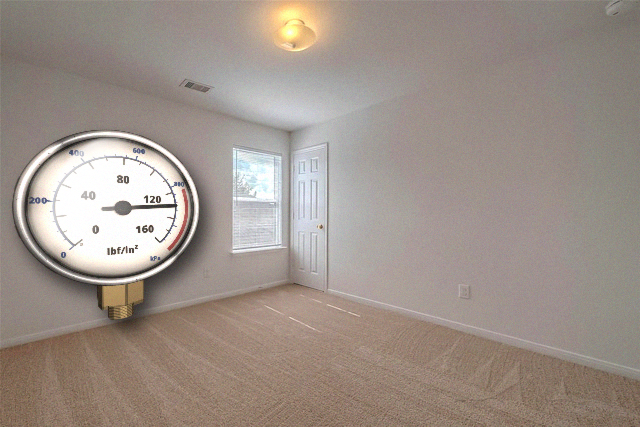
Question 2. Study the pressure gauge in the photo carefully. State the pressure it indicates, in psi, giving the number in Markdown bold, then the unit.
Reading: **130** psi
